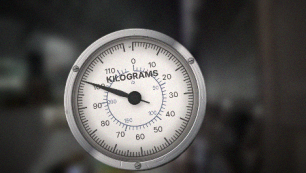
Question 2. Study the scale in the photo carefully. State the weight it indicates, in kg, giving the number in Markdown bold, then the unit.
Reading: **100** kg
